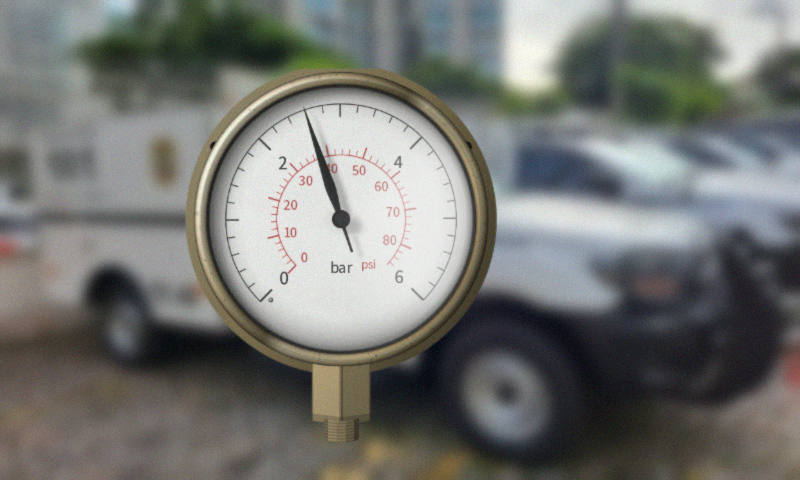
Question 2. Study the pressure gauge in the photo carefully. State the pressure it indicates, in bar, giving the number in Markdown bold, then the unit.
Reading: **2.6** bar
